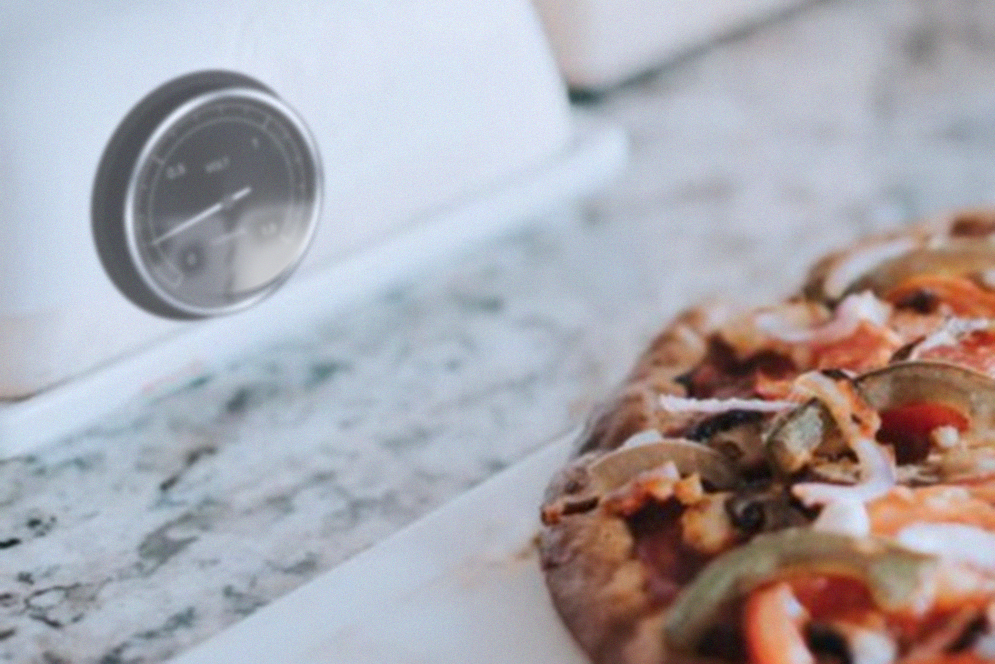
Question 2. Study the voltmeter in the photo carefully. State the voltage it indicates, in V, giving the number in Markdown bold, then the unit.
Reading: **0.2** V
